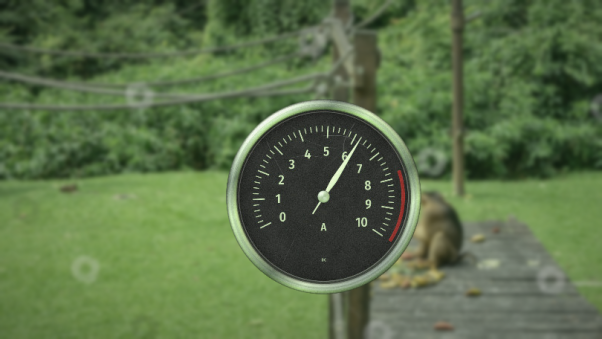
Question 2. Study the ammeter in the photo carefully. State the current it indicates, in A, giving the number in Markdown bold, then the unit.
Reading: **6.2** A
